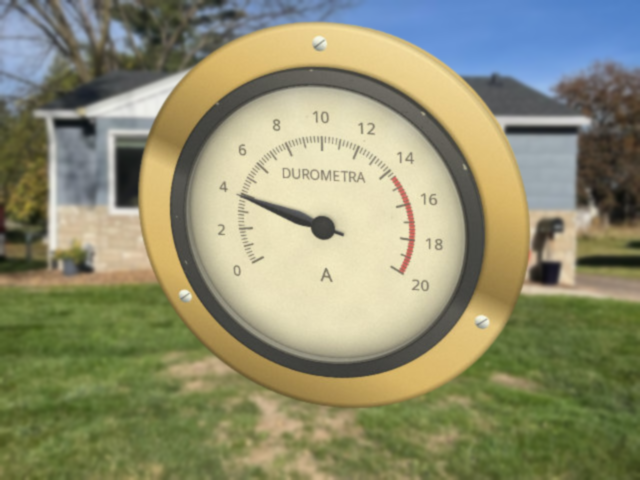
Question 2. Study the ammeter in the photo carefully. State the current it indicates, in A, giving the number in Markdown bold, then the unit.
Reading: **4** A
